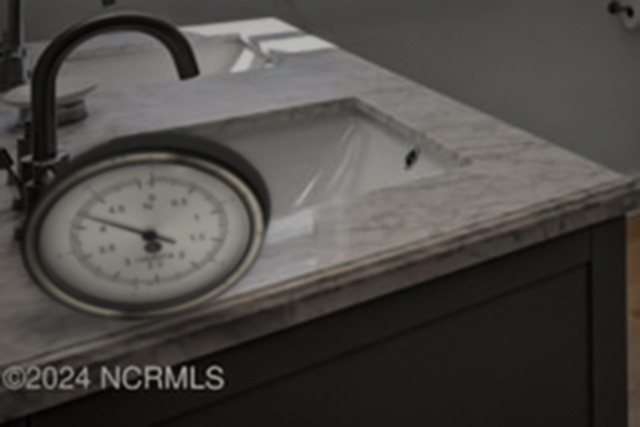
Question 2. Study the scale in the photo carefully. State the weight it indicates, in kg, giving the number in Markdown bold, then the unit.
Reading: **4.25** kg
